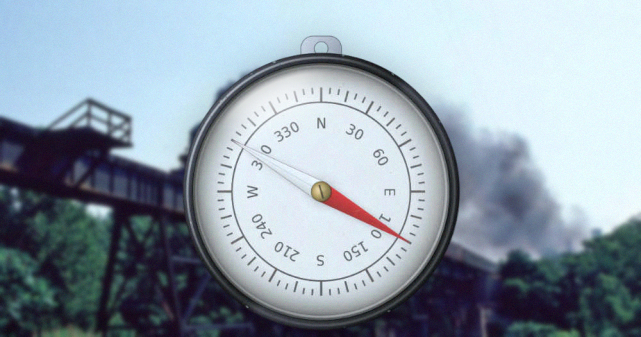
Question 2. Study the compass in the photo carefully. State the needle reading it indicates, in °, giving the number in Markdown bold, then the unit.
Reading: **120** °
